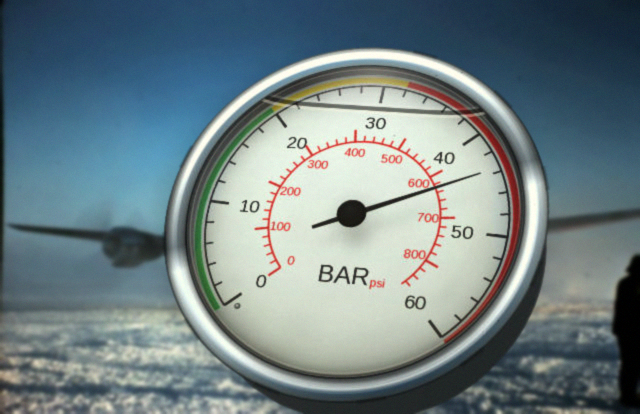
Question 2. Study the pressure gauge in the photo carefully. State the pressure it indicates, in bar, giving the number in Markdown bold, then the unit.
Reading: **44** bar
